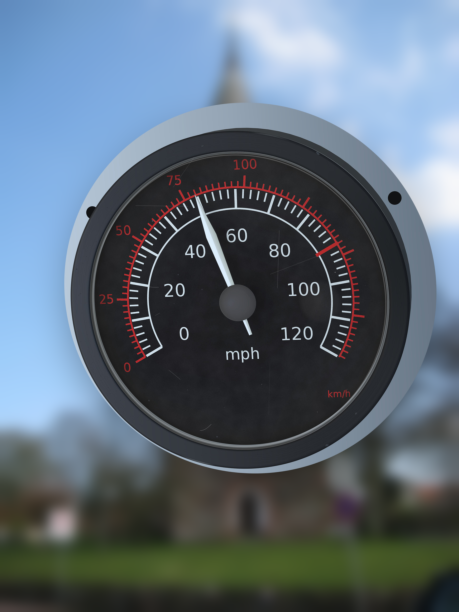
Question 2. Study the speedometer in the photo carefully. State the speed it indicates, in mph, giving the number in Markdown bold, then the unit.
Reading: **50** mph
